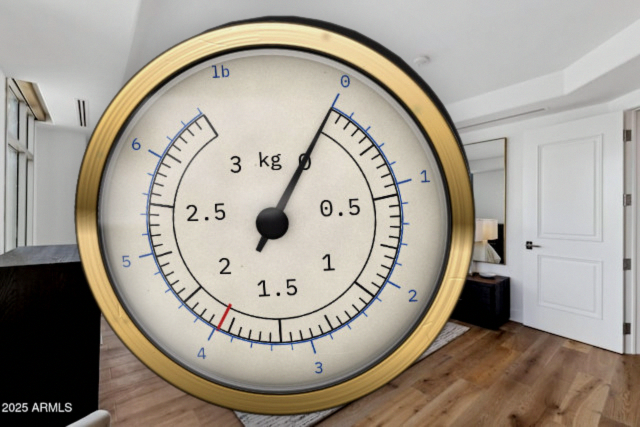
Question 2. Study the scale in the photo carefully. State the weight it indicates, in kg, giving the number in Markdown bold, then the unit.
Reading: **0** kg
